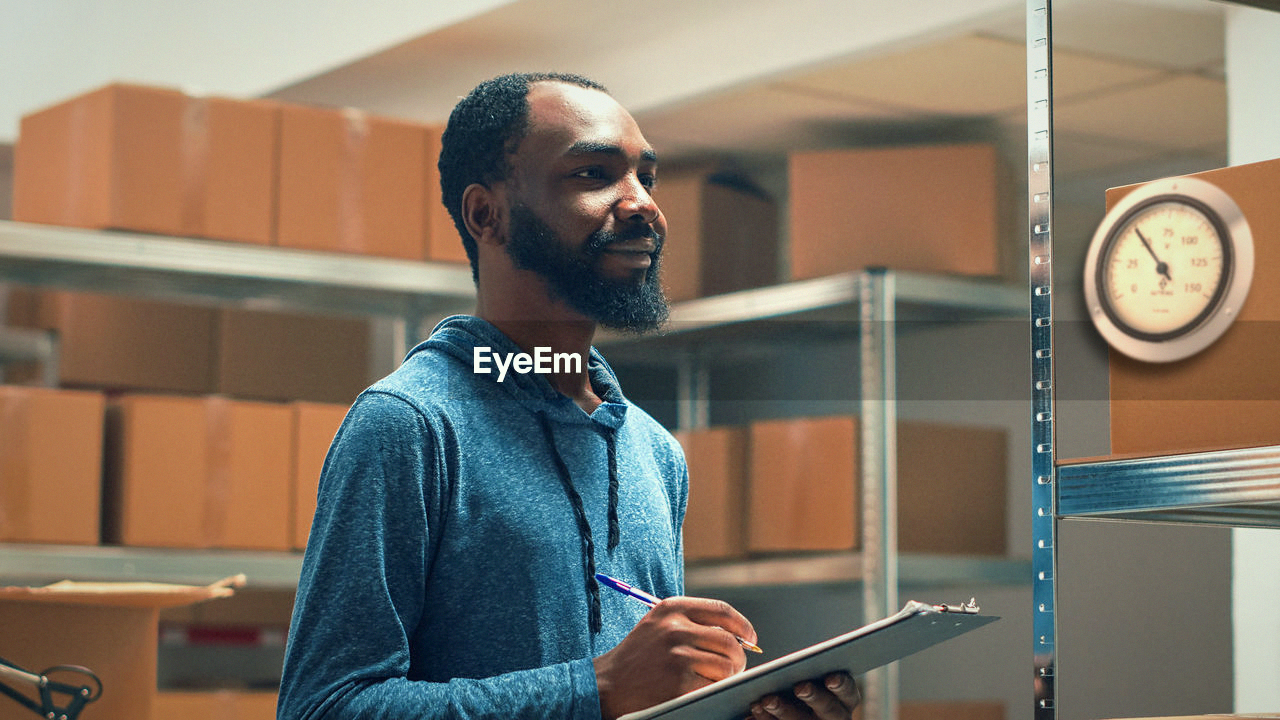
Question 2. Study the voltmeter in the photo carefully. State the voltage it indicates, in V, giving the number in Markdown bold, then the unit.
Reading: **50** V
